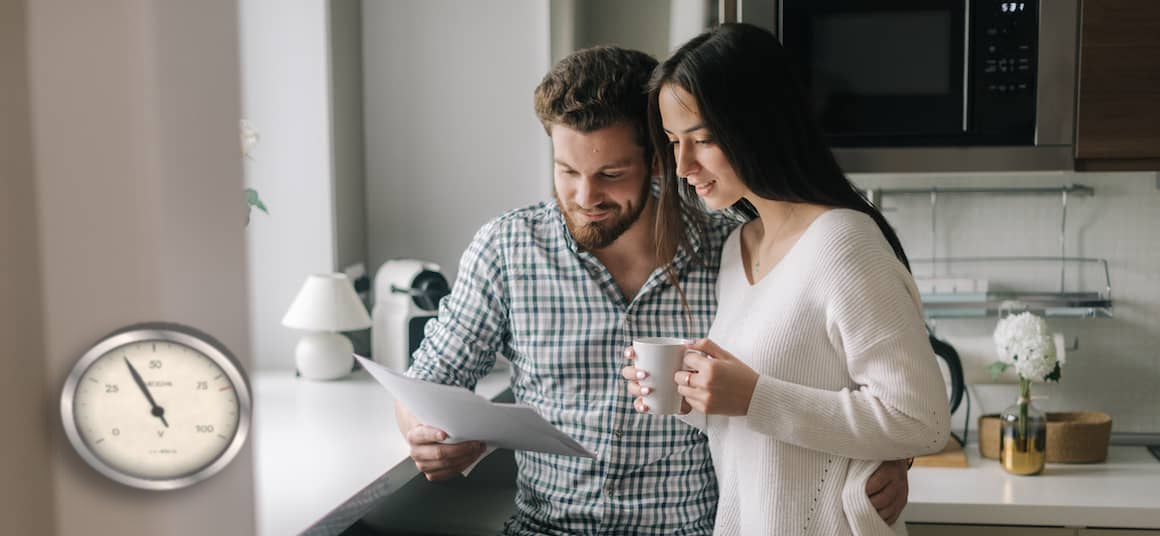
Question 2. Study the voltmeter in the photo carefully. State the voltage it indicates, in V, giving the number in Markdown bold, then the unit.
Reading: **40** V
